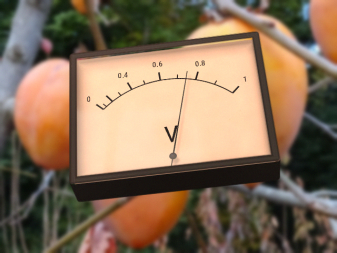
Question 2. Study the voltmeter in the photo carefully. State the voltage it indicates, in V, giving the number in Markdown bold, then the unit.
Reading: **0.75** V
